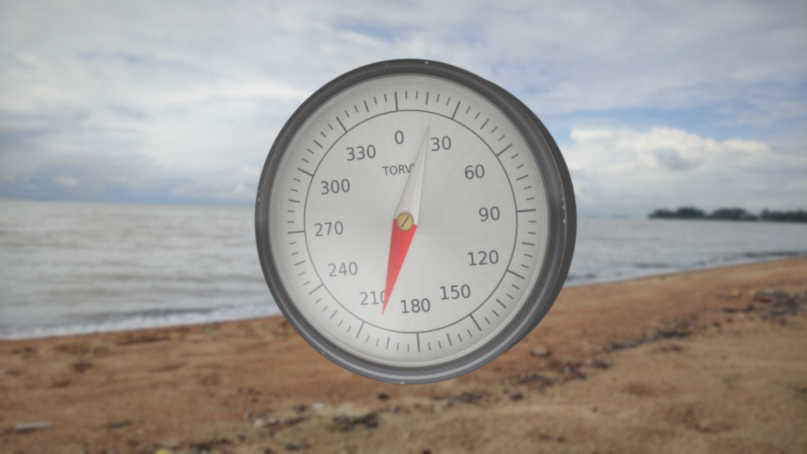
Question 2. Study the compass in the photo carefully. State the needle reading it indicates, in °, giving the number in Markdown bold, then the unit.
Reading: **200** °
